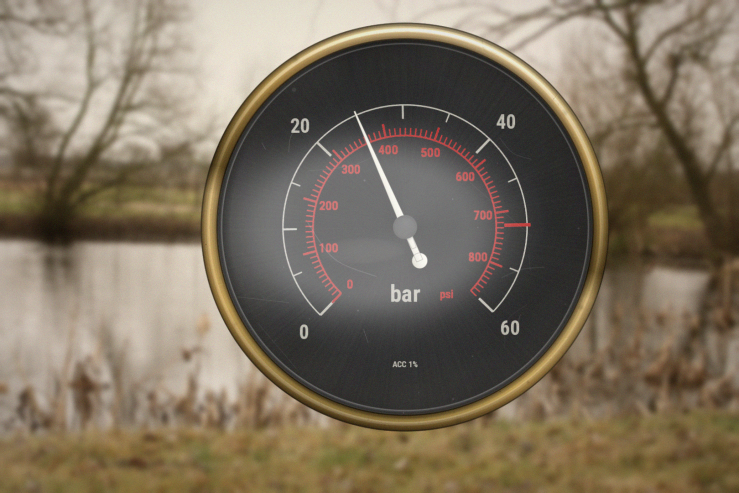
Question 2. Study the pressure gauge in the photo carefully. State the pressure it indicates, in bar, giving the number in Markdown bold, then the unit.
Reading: **25** bar
